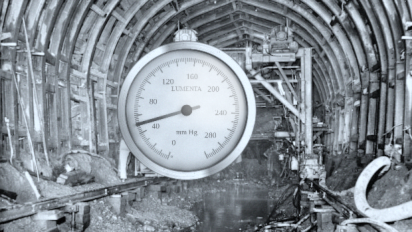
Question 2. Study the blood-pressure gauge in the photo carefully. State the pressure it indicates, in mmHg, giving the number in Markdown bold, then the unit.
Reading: **50** mmHg
